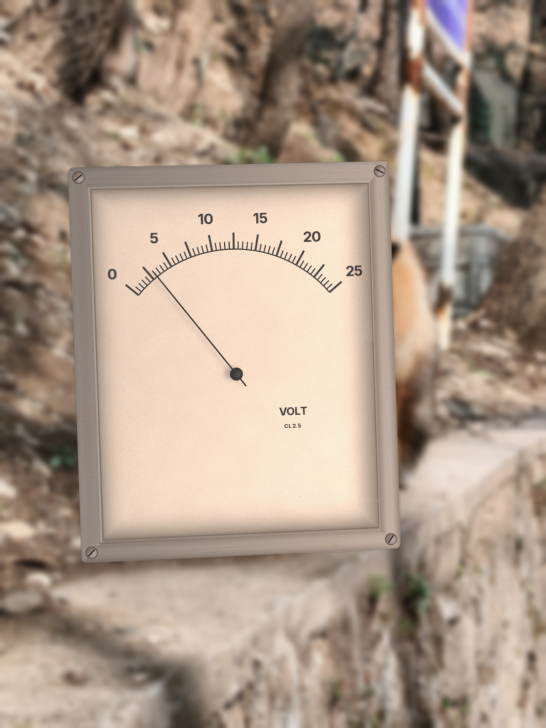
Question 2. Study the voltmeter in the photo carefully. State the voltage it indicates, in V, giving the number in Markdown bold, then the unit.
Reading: **3** V
